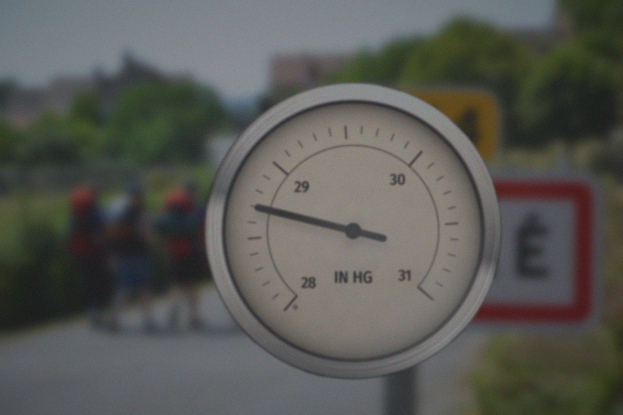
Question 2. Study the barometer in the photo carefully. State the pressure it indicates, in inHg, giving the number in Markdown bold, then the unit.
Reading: **28.7** inHg
